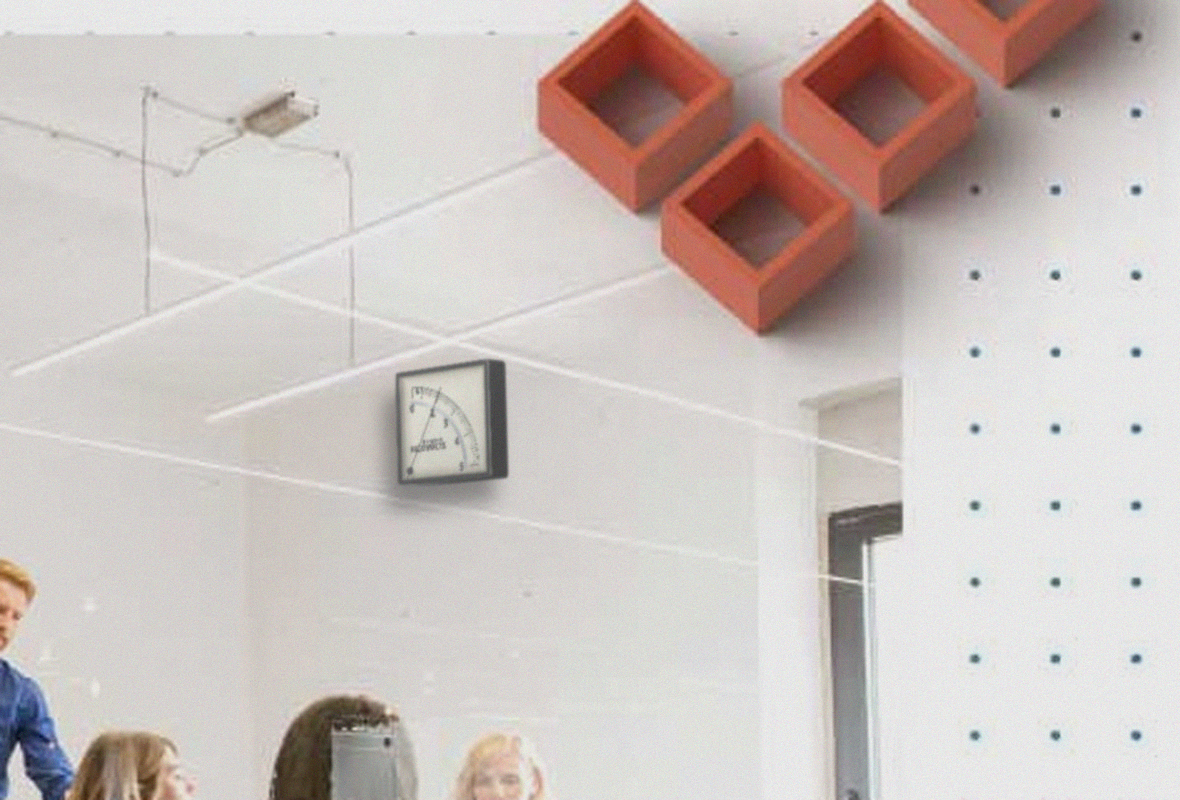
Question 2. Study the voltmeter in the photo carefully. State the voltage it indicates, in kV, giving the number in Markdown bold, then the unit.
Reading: **2** kV
